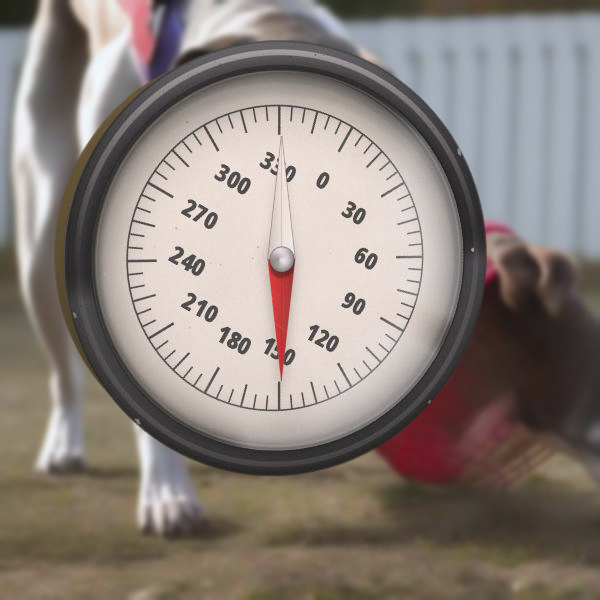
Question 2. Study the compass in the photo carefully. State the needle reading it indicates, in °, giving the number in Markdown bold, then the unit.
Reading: **150** °
